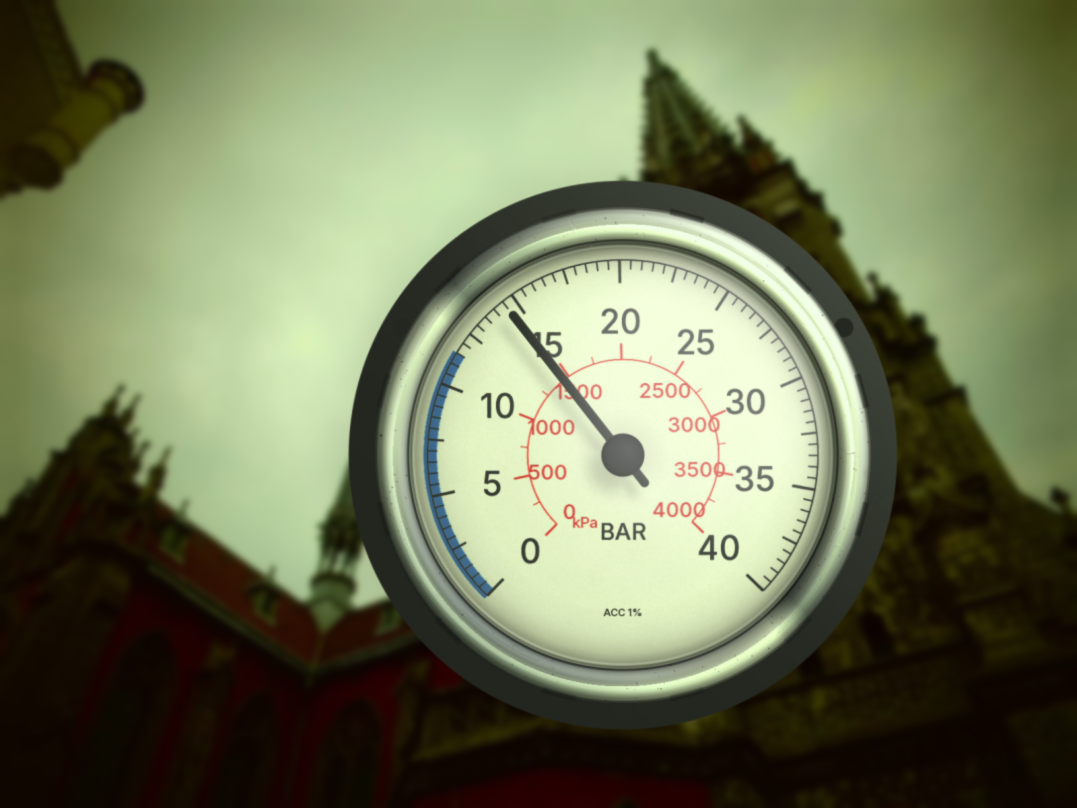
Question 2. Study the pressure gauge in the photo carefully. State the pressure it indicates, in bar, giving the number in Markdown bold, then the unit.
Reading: **14.5** bar
